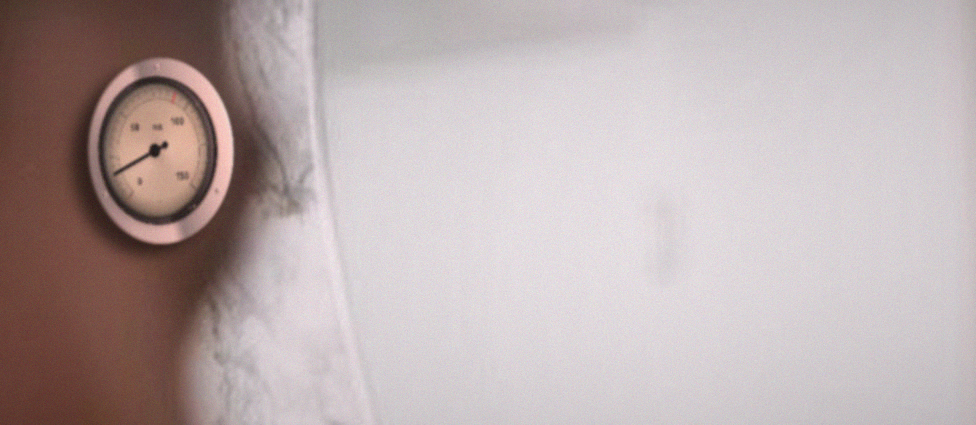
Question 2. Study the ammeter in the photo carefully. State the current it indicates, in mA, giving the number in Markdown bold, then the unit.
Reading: **15** mA
